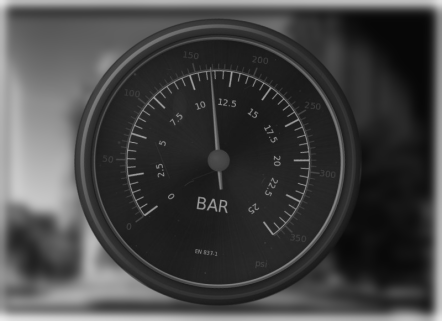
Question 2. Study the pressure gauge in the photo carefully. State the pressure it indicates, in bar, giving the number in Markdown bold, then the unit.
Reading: **11.25** bar
